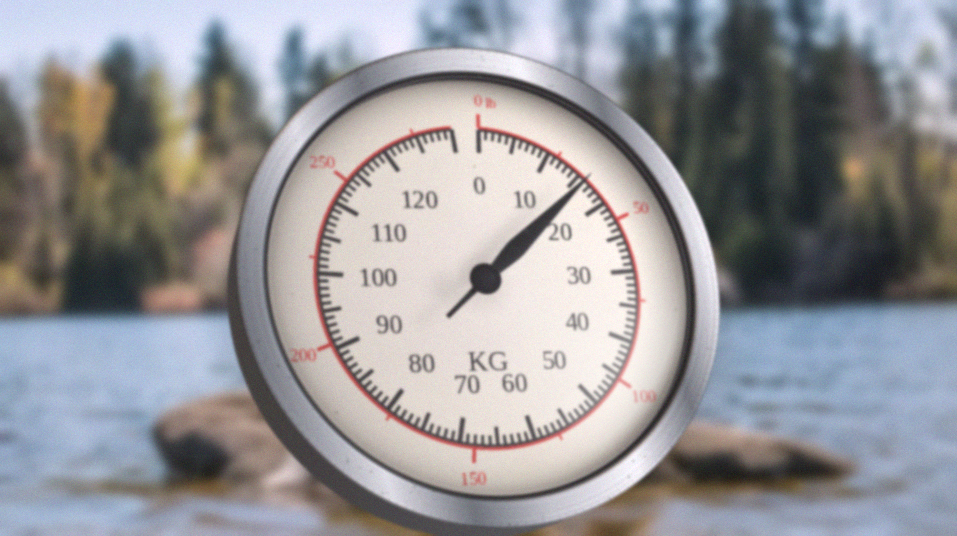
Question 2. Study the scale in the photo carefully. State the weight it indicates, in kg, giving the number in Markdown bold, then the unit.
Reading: **16** kg
